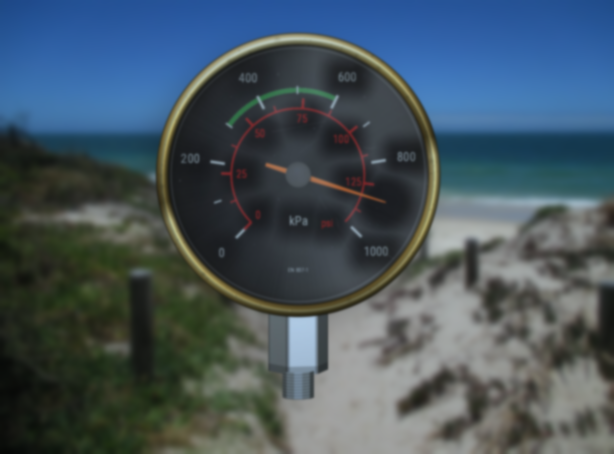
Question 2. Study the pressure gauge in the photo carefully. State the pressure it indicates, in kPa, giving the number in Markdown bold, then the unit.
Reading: **900** kPa
